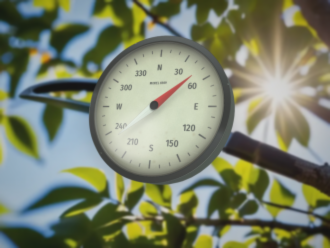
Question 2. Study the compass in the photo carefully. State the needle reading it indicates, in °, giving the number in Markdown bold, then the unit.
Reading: **50** °
